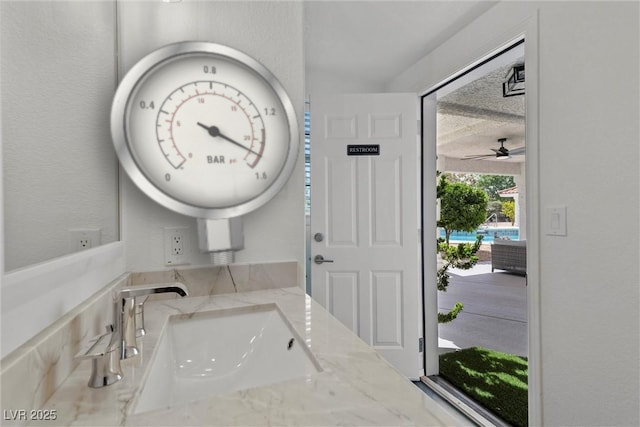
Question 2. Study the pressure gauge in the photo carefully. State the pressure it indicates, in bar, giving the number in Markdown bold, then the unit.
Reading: **1.5** bar
